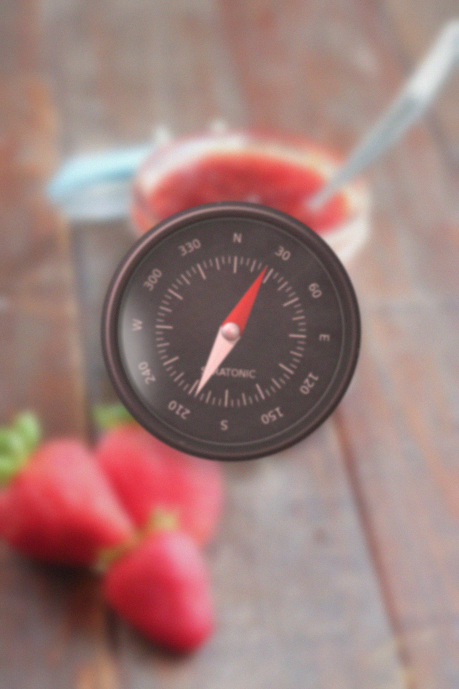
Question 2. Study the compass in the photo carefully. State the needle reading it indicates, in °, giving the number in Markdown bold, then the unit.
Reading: **25** °
